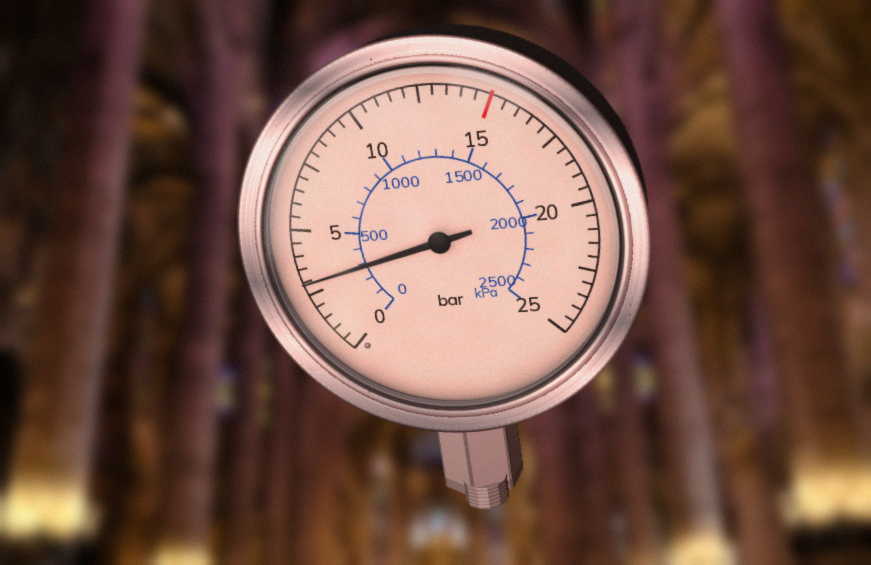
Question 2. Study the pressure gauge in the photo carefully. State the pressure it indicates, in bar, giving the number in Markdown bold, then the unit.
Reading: **3** bar
